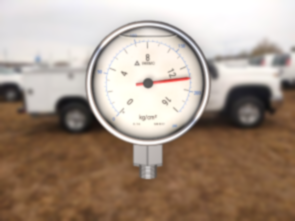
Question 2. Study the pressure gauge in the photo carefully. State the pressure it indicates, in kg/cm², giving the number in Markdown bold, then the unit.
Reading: **13** kg/cm²
